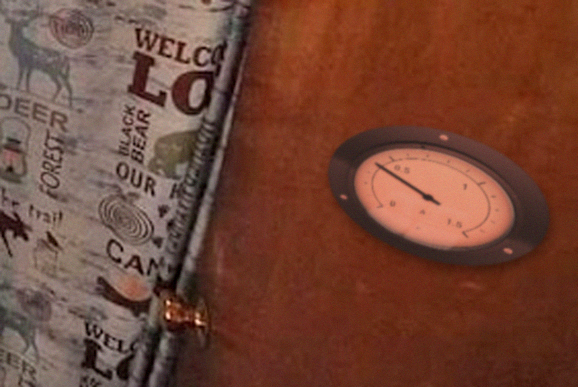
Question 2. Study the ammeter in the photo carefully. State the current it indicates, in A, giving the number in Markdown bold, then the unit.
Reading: **0.4** A
